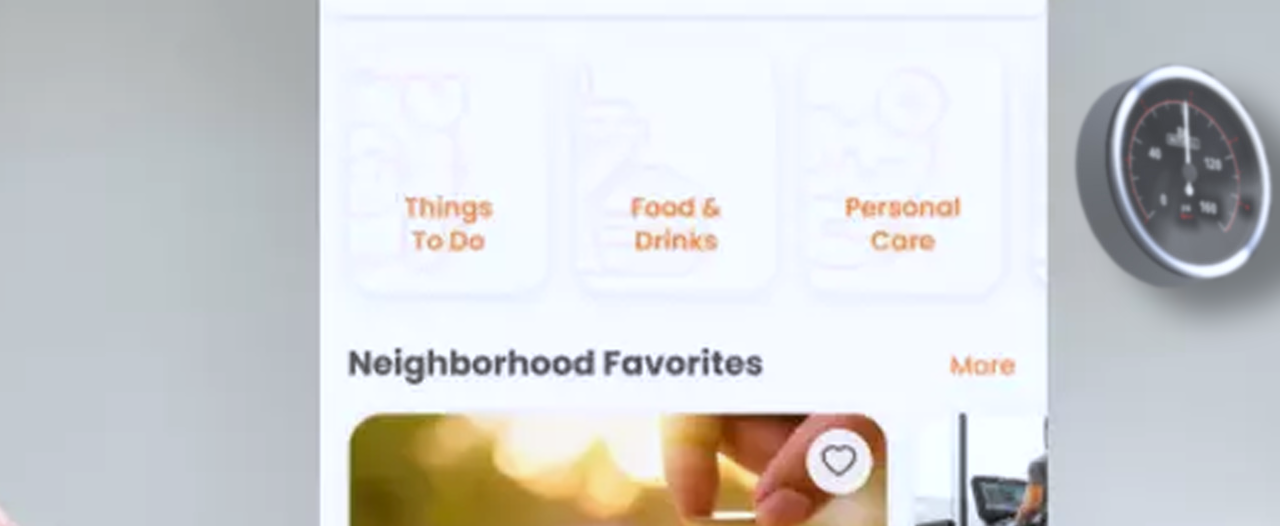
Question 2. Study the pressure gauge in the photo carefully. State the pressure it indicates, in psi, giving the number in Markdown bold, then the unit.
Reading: **80** psi
